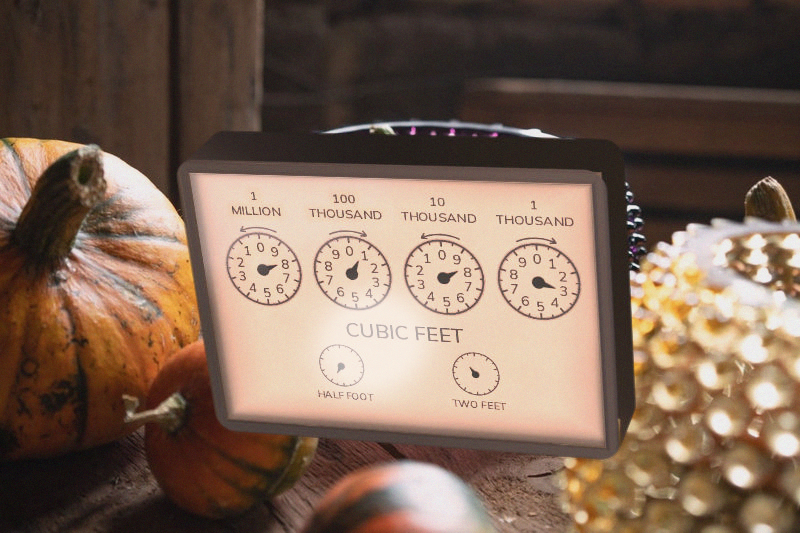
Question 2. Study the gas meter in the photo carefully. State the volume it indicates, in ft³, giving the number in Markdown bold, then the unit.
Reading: **808300** ft³
